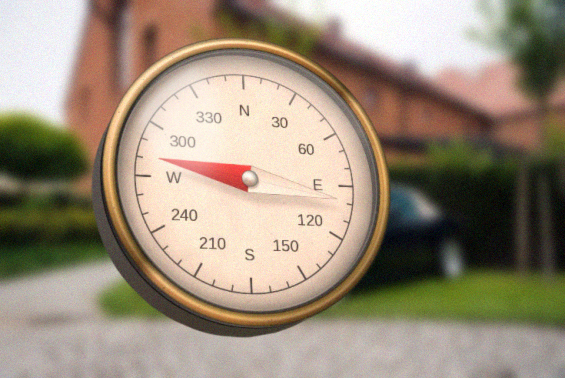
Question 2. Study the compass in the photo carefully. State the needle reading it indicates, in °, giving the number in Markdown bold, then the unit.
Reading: **280** °
